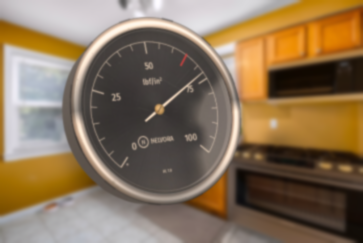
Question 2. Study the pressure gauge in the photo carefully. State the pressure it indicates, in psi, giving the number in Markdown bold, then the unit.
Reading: **72.5** psi
